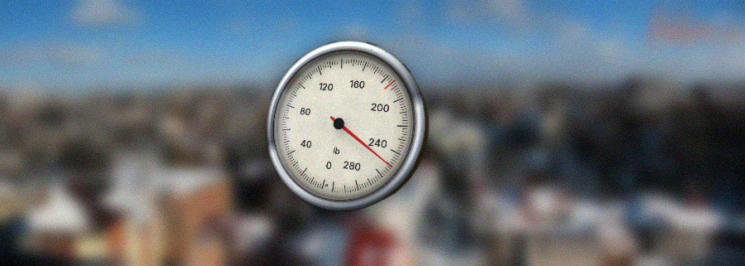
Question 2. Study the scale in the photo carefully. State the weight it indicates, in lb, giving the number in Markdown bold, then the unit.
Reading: **250** lb
